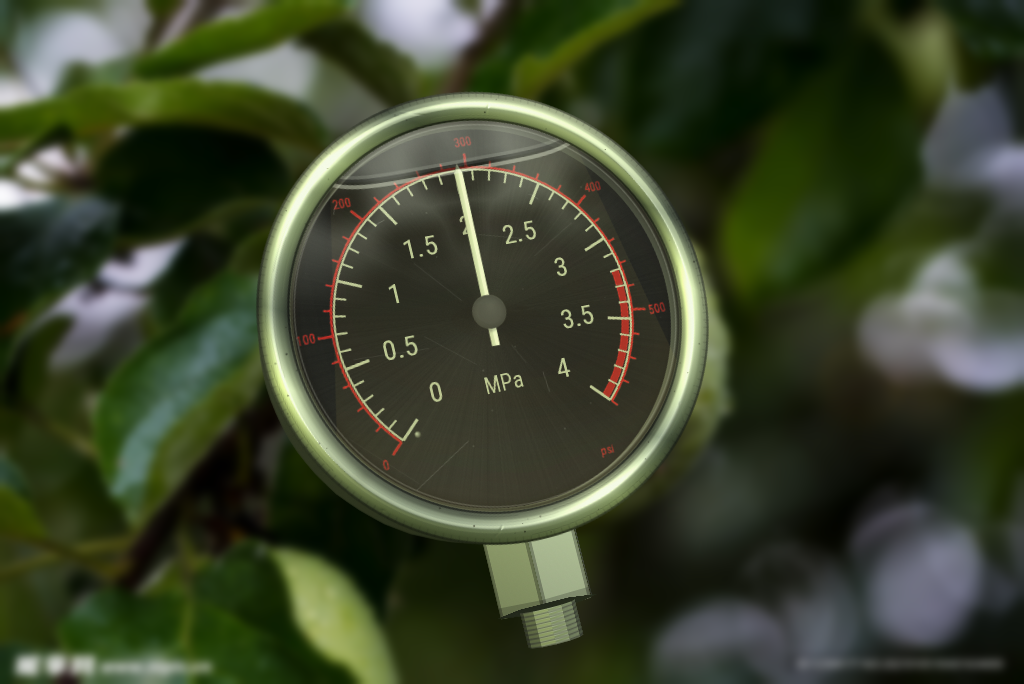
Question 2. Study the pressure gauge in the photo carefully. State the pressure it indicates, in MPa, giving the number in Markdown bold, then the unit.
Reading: **2** MPa
